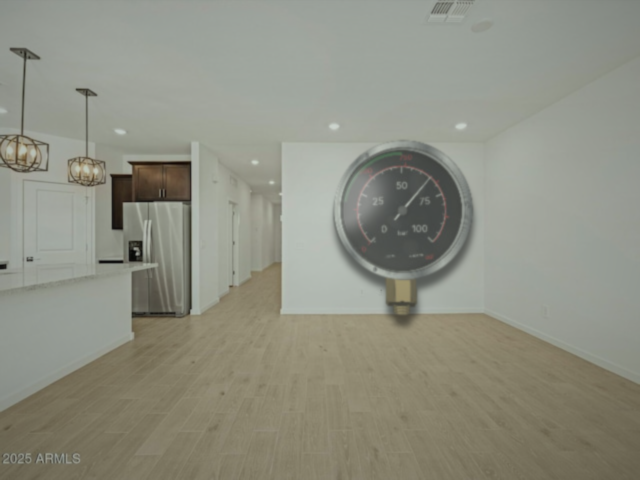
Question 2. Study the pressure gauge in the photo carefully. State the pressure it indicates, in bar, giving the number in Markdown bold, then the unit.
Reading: **65** bar
